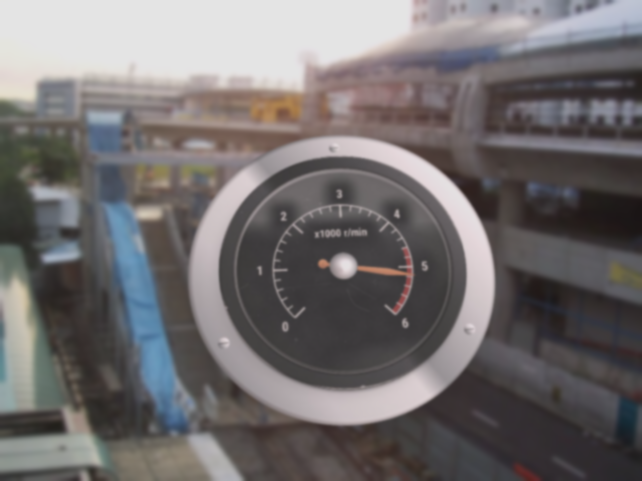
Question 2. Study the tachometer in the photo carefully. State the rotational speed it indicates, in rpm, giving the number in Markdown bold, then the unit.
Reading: **5200** rpm
